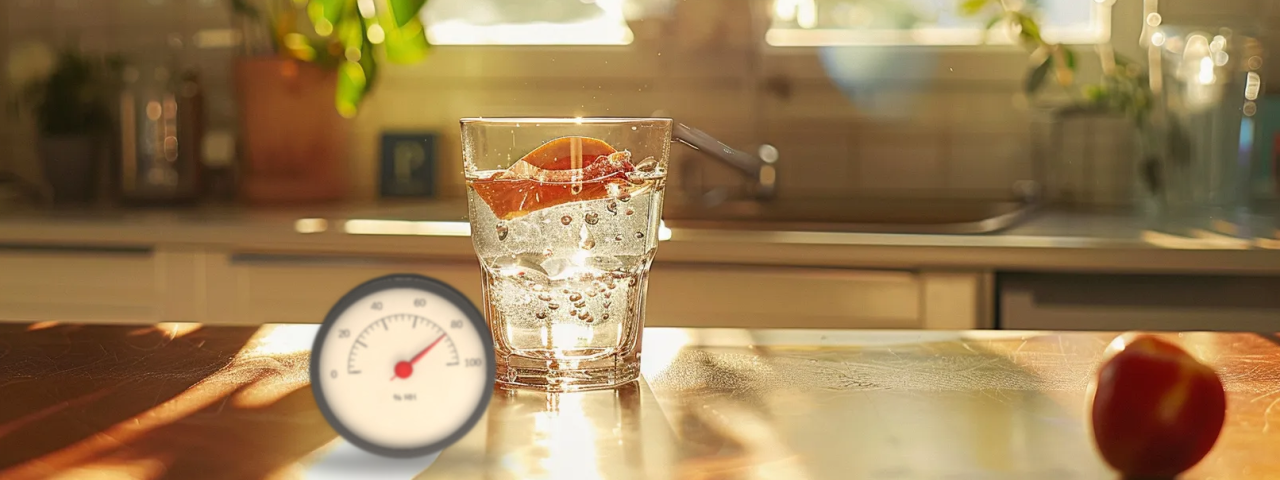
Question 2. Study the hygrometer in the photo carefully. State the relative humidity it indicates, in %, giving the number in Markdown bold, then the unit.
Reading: **80** %
